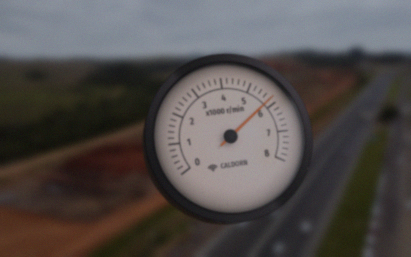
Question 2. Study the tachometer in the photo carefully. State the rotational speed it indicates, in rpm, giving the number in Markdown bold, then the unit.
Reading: **5800** rpm
